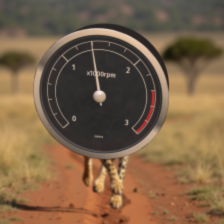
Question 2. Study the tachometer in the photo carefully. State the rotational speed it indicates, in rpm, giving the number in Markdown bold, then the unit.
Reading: **1400** rpm
